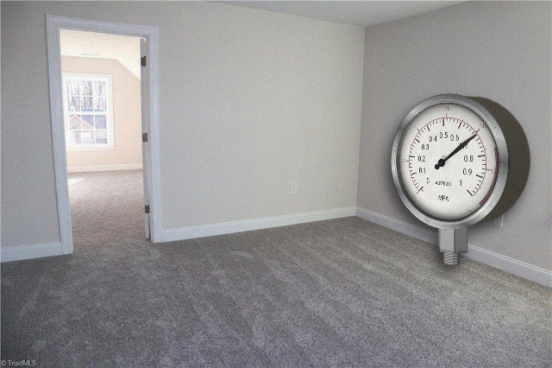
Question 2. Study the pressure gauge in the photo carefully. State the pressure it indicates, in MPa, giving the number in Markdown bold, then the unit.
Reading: **0.7** MPa
